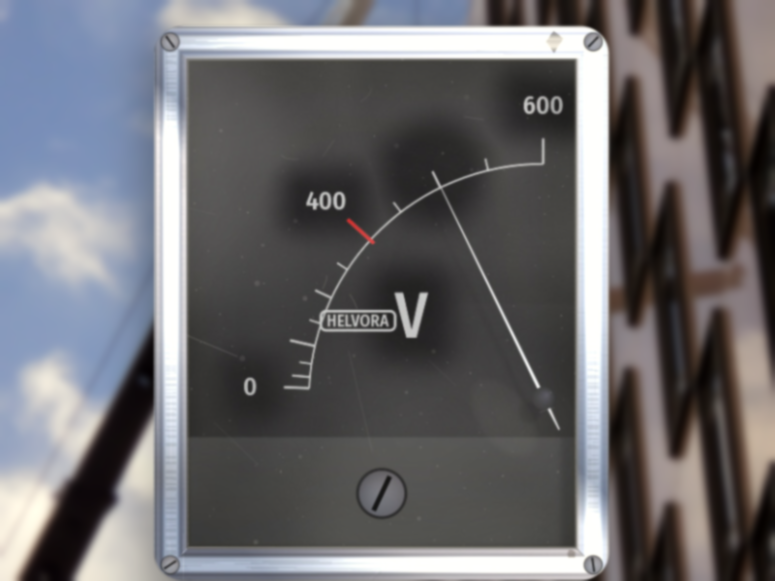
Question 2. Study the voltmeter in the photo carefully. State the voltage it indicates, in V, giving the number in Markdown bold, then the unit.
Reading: **500** V
